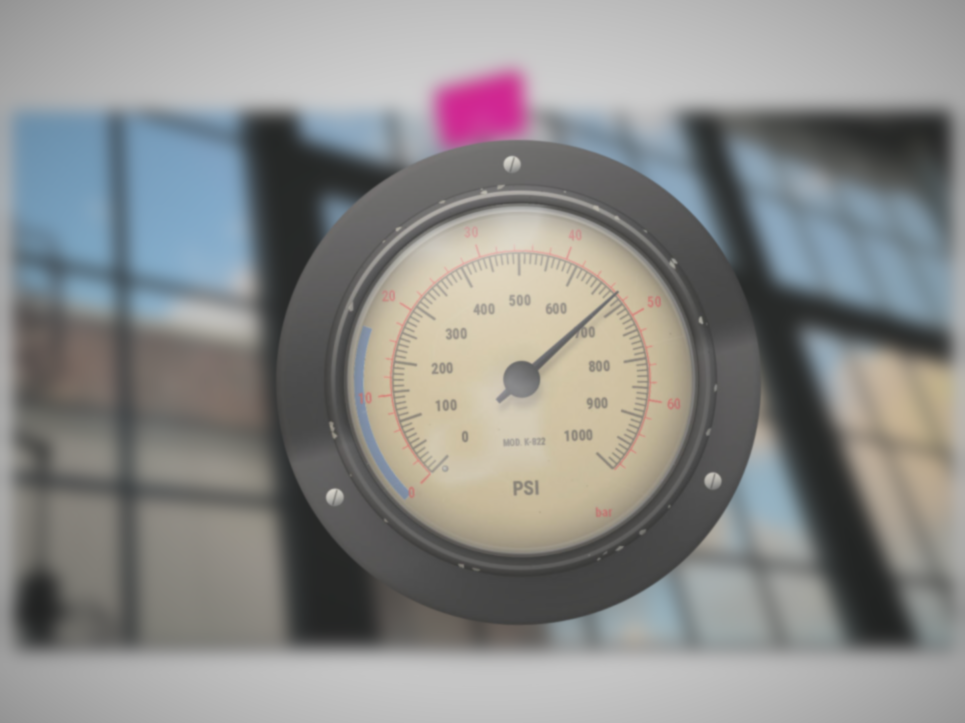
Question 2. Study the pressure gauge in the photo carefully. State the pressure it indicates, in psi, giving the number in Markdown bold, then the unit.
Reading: **680** psi
